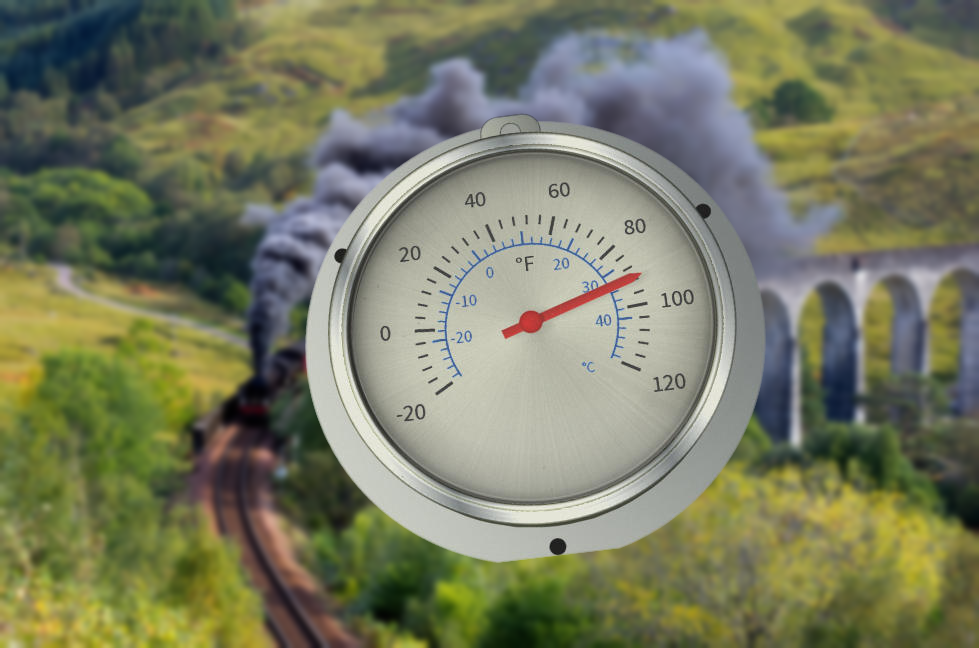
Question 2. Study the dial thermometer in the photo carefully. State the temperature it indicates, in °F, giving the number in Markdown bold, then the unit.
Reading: **92** °F
